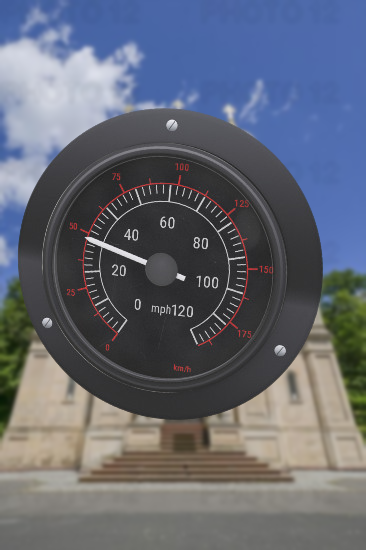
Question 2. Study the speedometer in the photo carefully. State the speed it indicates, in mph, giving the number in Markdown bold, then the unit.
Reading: **30** mph
